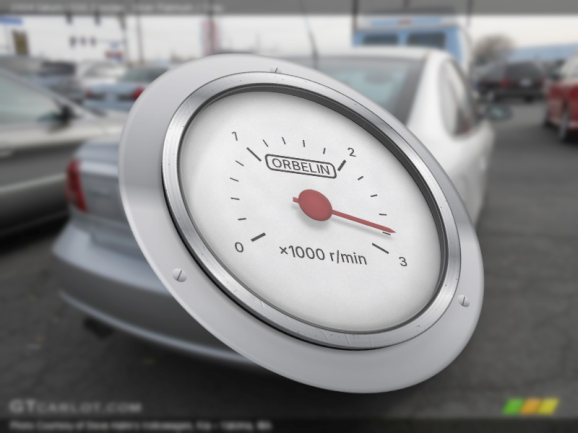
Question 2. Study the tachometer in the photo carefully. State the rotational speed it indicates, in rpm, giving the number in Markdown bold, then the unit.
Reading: **2800** rpm
